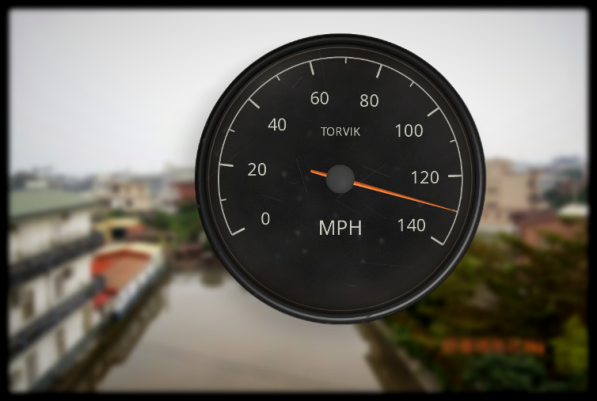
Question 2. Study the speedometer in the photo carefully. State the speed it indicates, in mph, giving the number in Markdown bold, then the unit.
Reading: **130** mph
